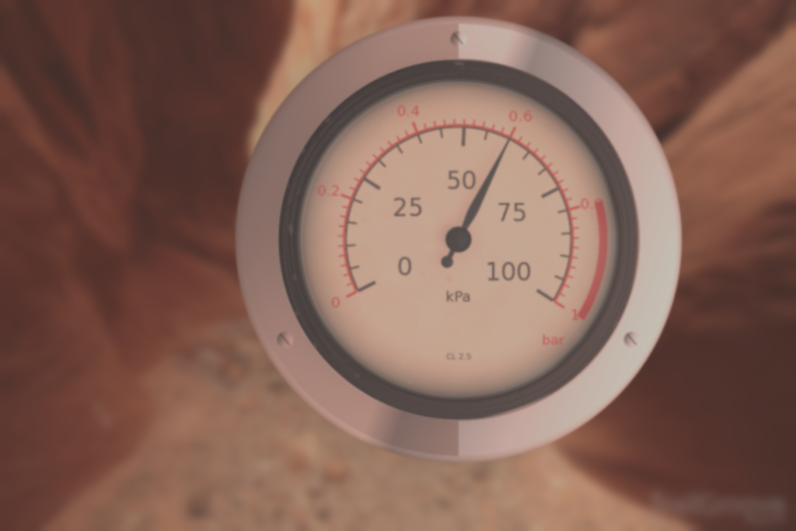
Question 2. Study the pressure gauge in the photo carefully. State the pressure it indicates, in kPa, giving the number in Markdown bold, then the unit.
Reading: **60** kPa
